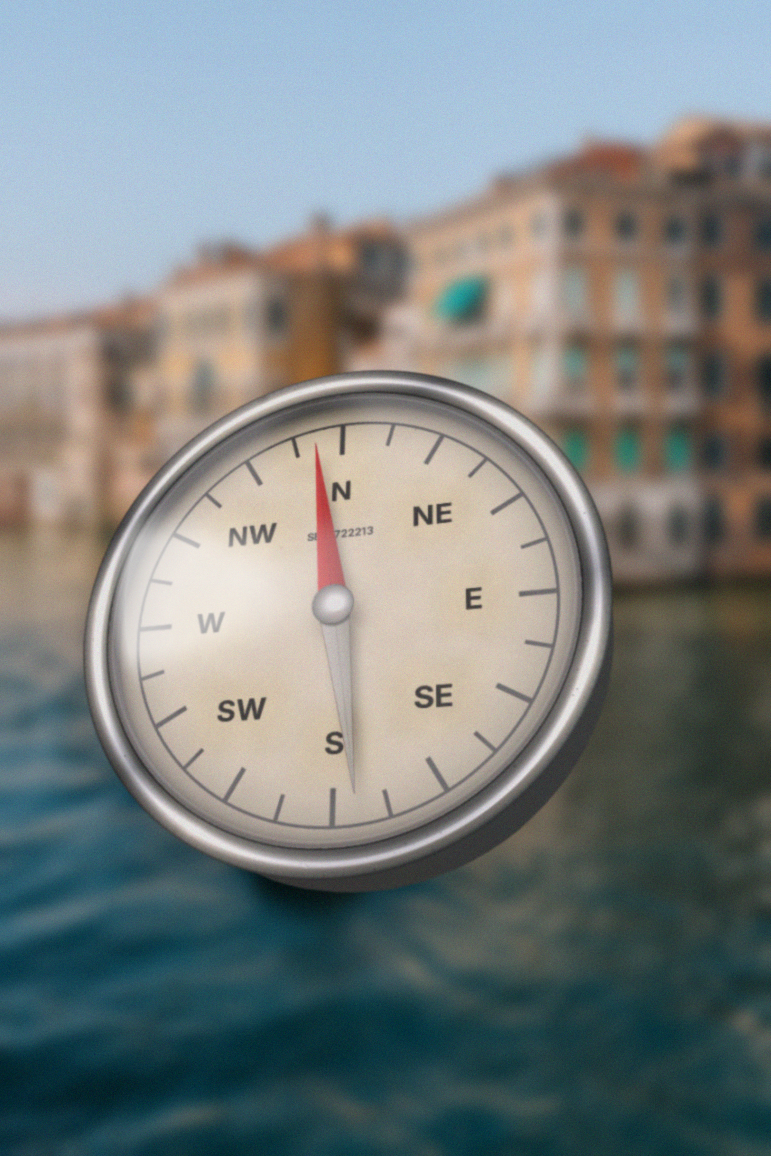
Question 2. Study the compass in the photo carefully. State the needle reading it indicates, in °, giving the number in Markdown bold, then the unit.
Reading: **352.5** °
